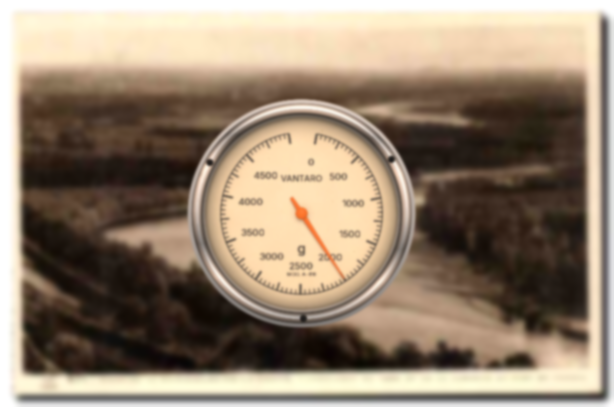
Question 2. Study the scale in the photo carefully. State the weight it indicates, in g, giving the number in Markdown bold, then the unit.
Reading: **2000** g
